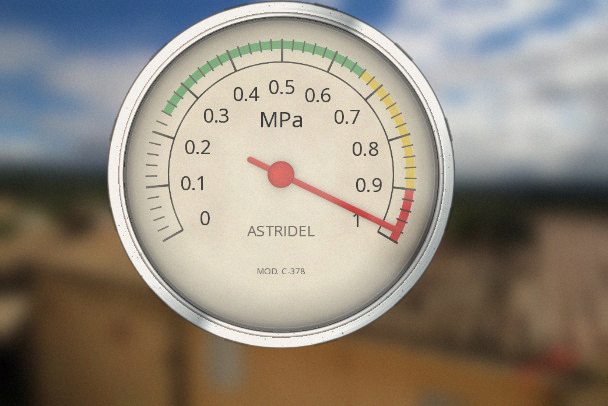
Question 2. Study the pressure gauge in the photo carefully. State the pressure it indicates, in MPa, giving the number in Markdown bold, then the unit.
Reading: **0.98** MPa
